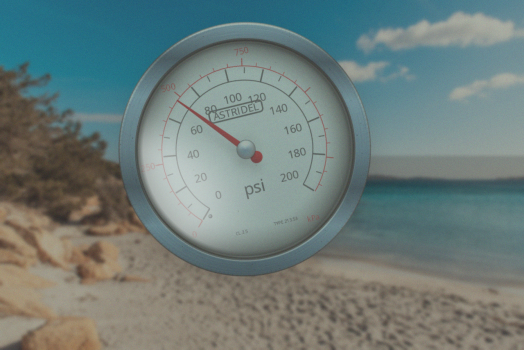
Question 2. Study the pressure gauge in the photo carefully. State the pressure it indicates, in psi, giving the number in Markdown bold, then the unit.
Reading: **70** psi
